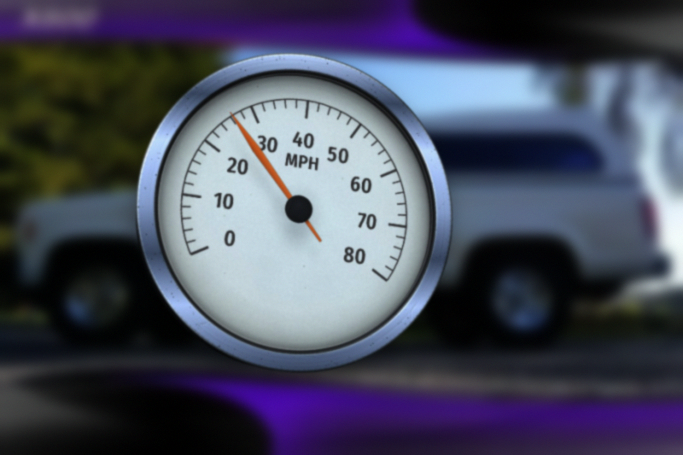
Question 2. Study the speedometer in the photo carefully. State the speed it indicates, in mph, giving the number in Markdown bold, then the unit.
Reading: **26** mph
